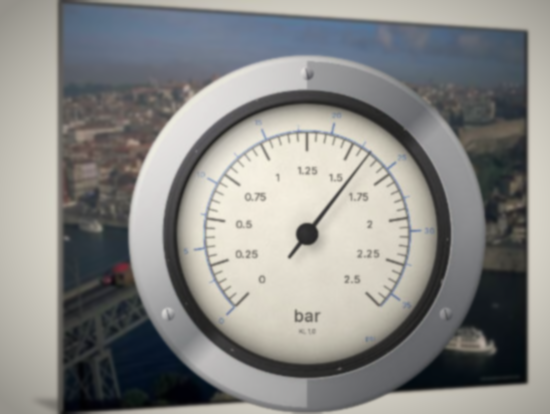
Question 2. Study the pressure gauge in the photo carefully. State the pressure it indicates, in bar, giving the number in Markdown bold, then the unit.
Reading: **1.6** bar
